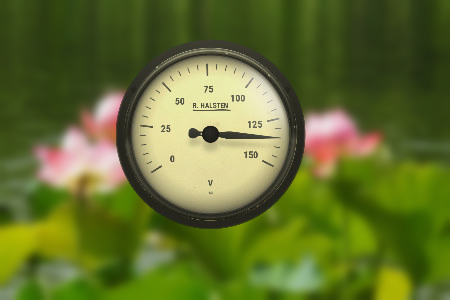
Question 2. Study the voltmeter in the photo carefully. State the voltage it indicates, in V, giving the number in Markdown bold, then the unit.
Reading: **135** V
